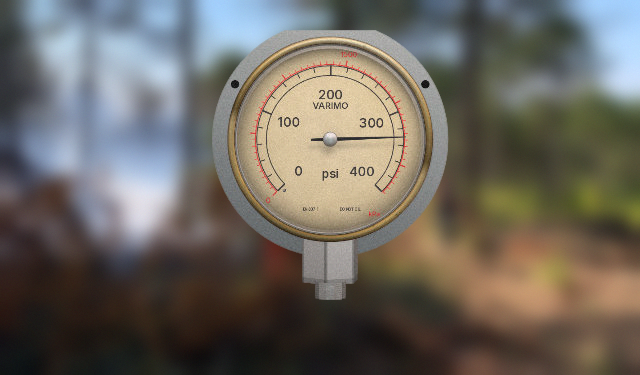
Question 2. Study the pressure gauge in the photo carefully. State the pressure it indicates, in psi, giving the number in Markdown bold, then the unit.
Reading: **330** psi
